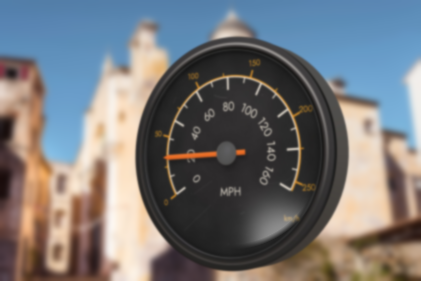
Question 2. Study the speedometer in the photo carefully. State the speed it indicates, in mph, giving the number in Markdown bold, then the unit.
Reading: **20** mph
